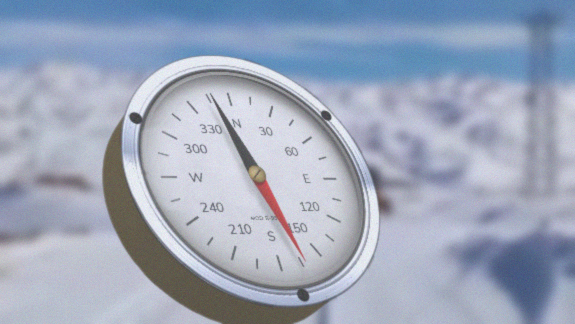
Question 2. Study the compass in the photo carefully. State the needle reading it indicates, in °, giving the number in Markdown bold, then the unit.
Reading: **165** °
